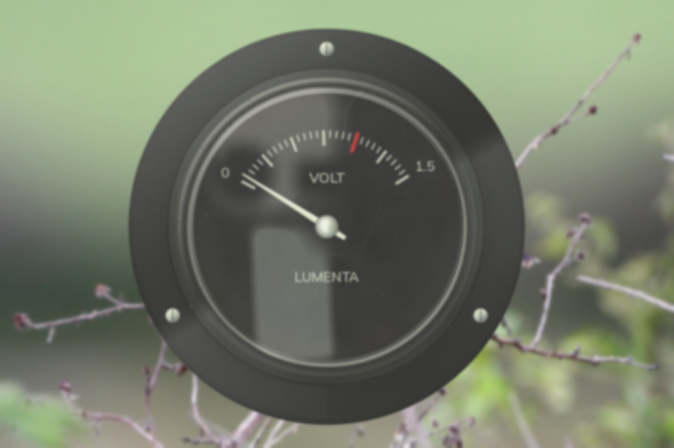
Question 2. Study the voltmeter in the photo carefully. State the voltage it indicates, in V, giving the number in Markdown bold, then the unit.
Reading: **0.05** V
